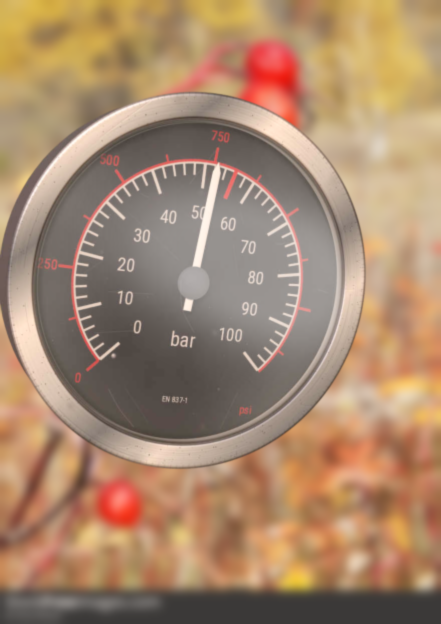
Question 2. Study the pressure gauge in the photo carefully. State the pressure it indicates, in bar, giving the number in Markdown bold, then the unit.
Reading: **52** bar
